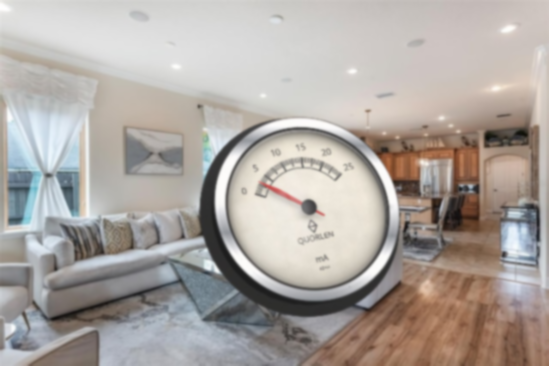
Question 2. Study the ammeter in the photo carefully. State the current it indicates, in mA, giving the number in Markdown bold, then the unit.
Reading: **2.5** mA
